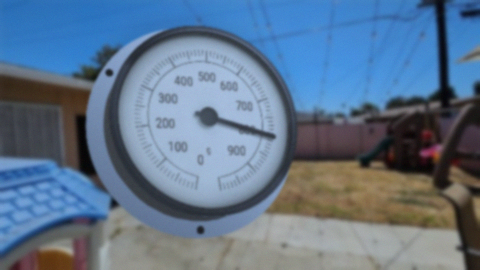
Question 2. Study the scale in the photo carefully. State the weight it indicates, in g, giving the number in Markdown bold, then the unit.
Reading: **800** g
